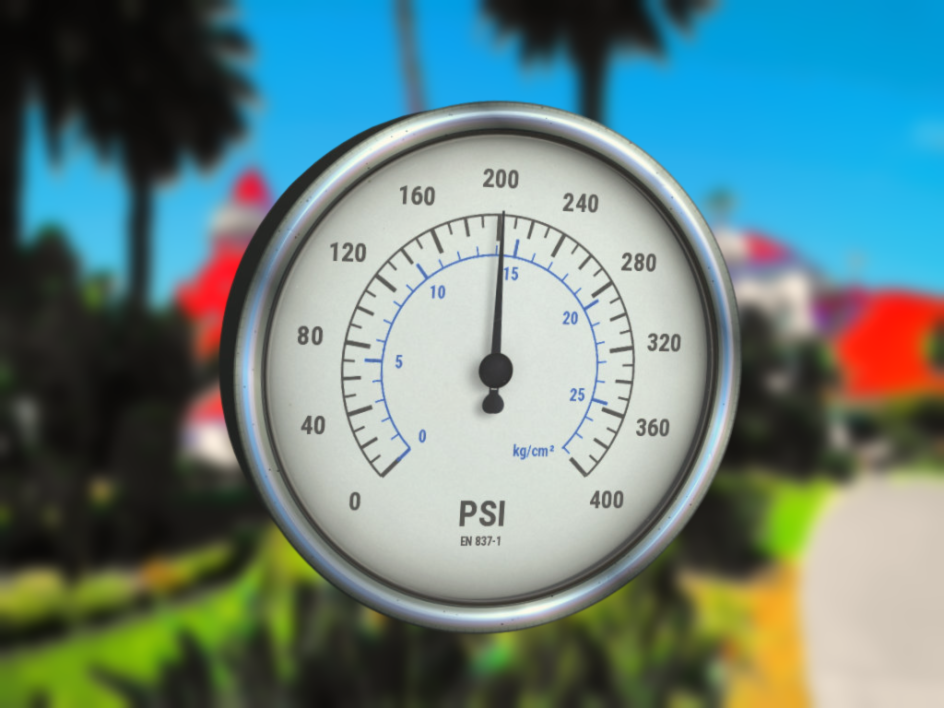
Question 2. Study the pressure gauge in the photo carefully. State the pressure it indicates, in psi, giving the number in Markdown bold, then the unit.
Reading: **200** psi
